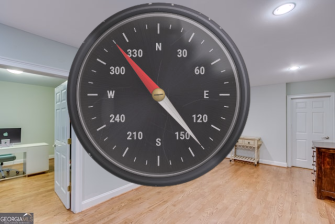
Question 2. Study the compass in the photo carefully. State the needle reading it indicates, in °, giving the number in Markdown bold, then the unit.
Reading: **320** °
